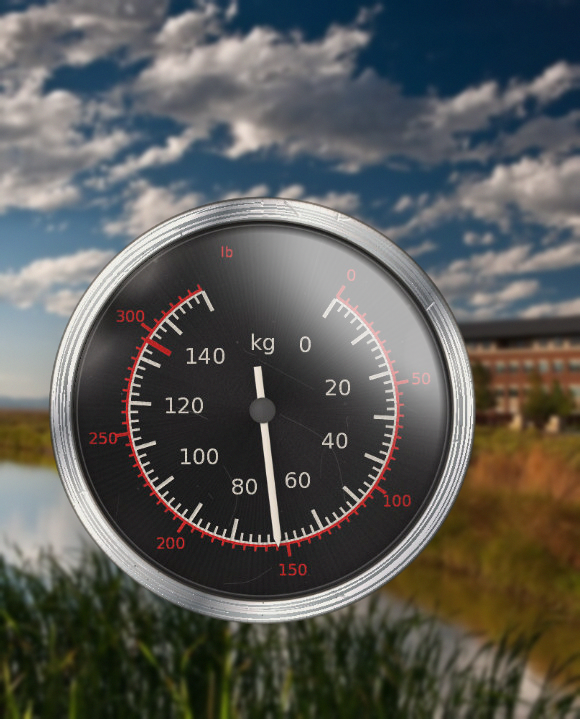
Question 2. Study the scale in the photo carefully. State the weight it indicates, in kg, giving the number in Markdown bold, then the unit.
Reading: **70** kg
